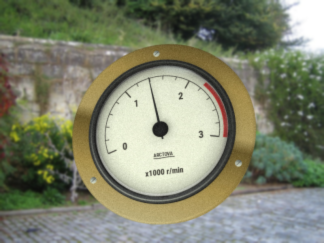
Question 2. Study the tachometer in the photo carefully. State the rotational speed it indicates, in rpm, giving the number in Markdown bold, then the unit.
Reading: **1400** rpm
